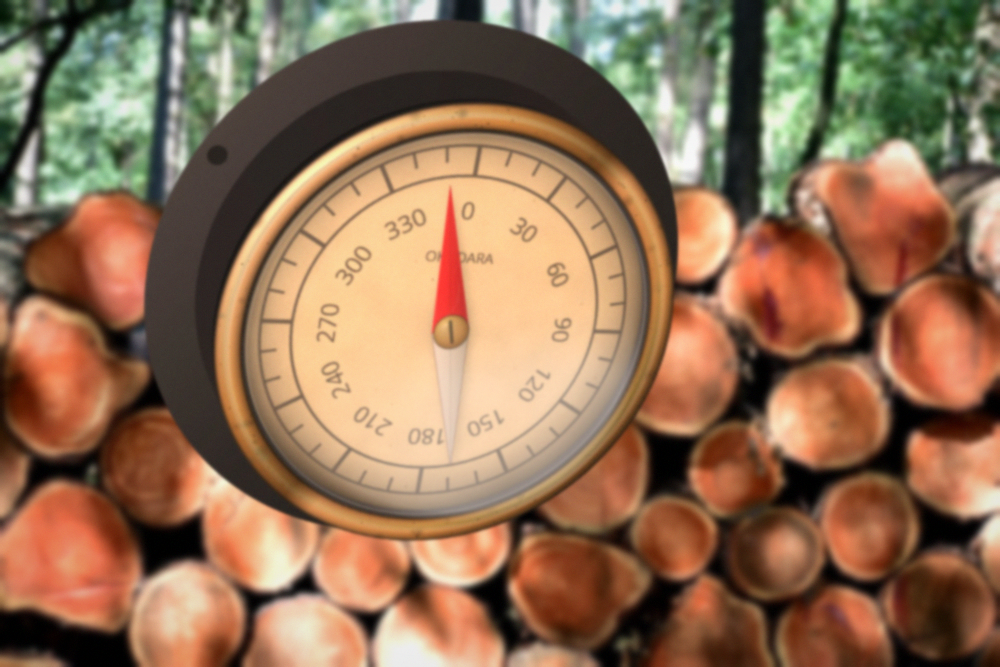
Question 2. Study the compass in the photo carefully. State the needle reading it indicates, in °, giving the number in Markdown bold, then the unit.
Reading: **350** °
